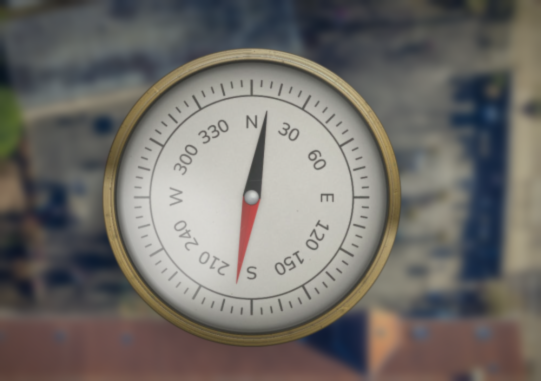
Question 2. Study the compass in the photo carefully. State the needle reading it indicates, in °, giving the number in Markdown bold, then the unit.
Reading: **190** °
